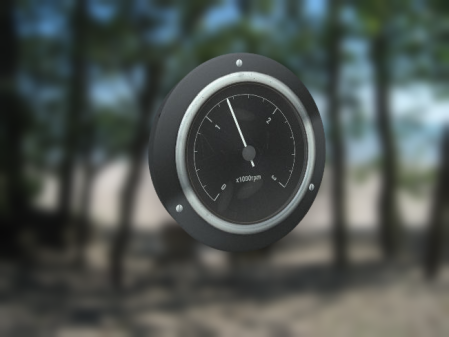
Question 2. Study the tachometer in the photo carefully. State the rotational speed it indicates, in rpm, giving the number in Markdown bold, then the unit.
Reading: **1300** rpm
